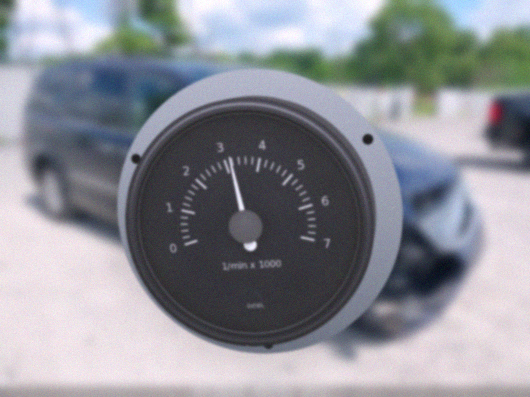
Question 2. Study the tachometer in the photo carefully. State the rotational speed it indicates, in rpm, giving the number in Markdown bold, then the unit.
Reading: **3200** rpm
